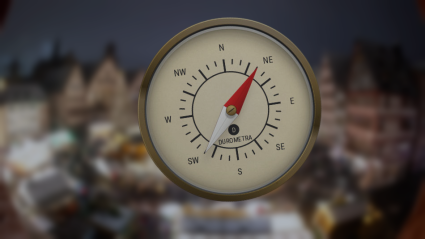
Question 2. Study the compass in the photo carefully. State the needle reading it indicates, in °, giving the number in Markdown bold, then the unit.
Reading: **40** °
